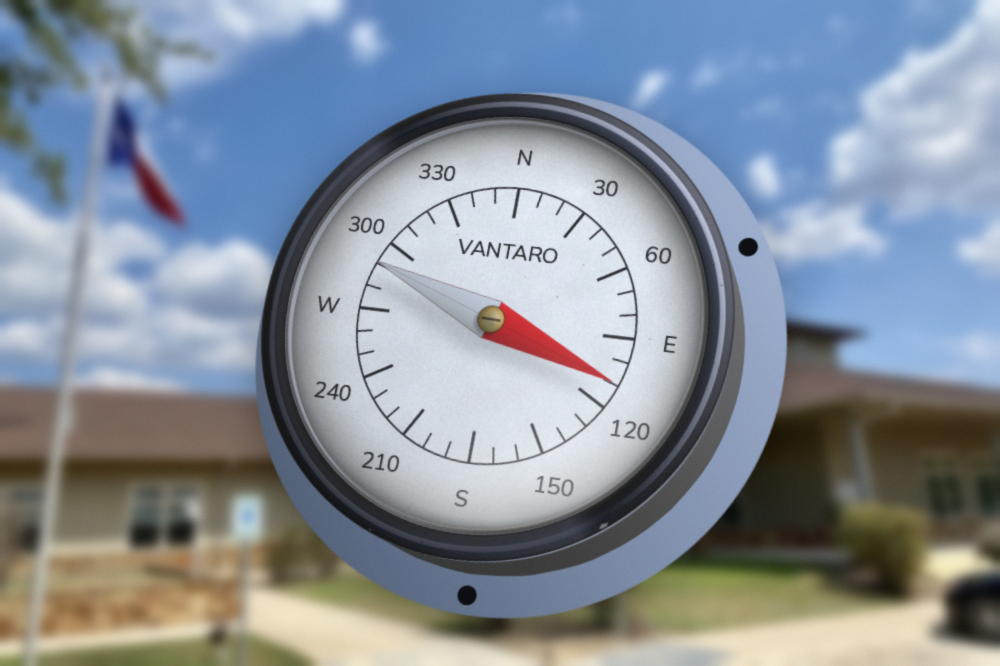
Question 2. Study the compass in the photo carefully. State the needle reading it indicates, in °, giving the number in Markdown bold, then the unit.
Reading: **110** °
